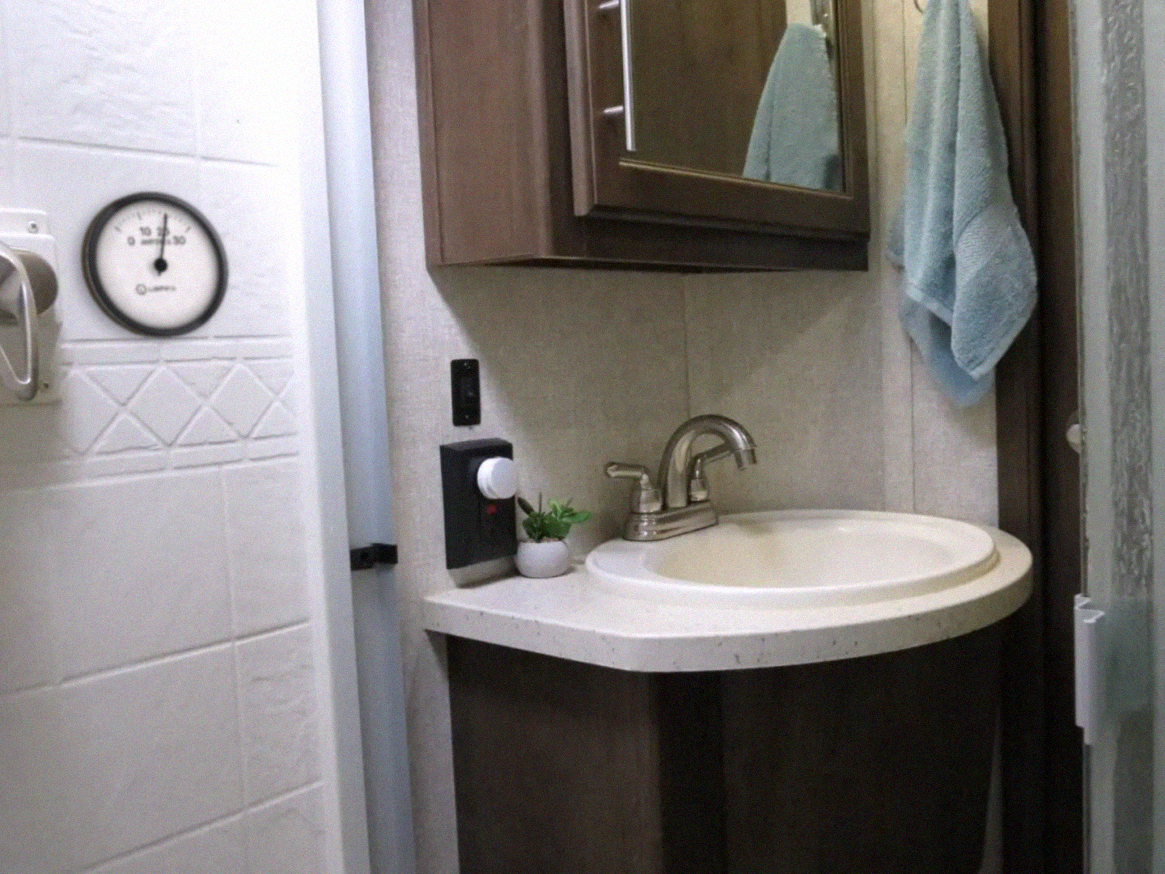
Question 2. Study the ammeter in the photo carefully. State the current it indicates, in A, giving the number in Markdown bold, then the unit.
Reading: **20** A
